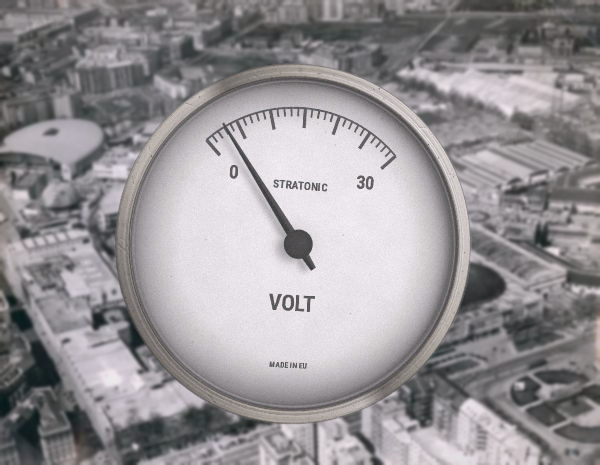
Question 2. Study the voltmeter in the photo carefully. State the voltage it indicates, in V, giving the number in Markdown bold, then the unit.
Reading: **3** V
